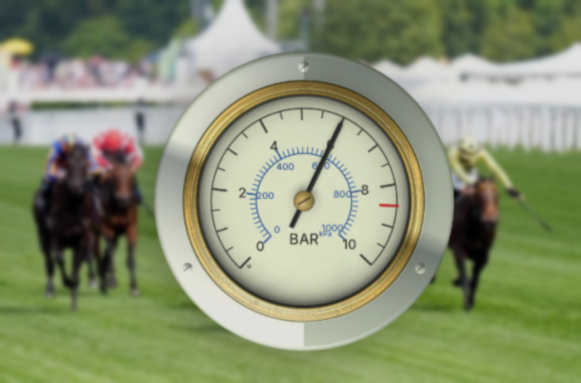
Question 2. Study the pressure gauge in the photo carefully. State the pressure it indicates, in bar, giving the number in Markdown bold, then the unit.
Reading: **6** bar
